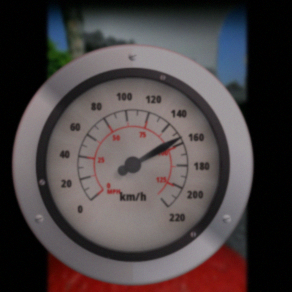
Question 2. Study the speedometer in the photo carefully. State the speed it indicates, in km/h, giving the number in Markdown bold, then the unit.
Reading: **155** km/h
